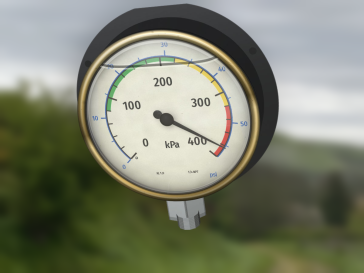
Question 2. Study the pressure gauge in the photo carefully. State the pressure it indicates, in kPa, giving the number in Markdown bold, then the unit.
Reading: **380** kPa
